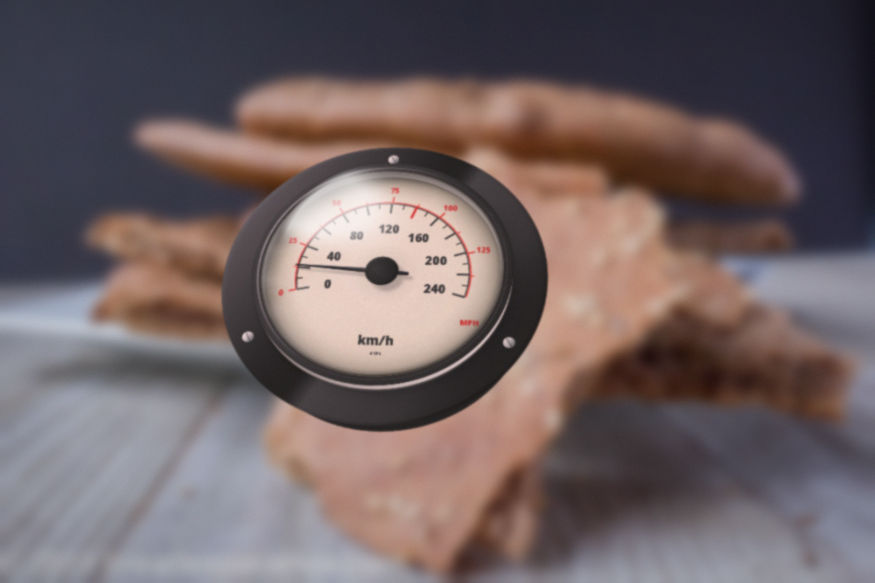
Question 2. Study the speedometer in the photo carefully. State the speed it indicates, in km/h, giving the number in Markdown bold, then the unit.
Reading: **20** km/h
